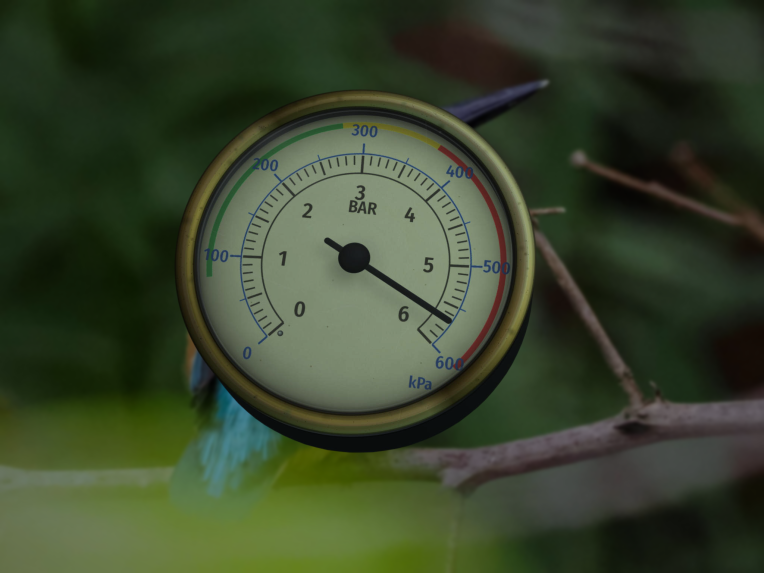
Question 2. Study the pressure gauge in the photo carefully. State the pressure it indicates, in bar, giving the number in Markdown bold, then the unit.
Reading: **5.7** bar
